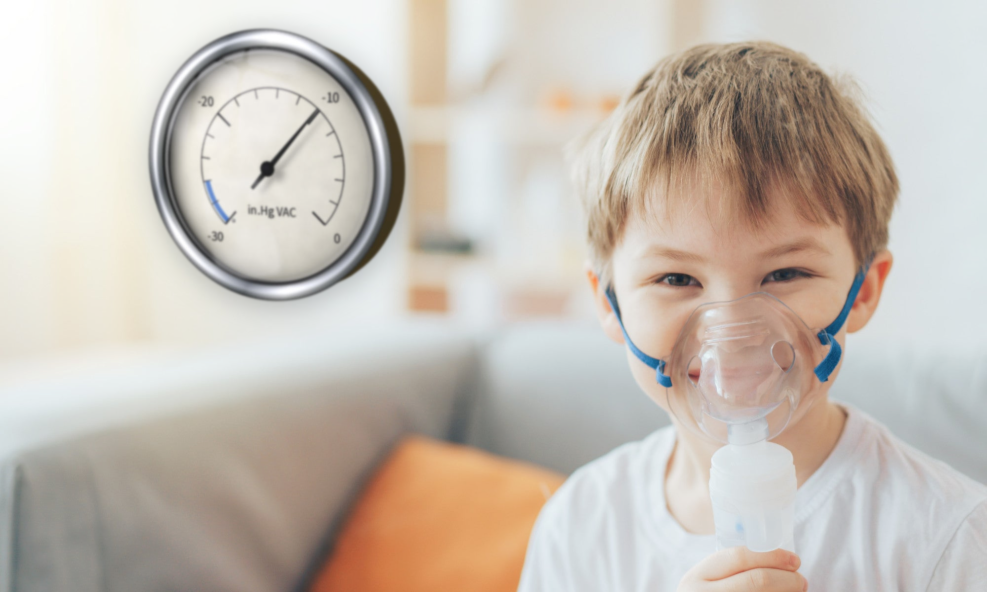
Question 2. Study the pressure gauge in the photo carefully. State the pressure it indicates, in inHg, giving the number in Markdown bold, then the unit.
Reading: **-10** inHg
